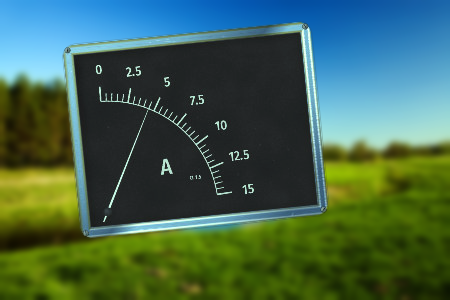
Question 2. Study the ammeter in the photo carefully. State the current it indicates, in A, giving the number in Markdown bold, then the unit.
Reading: **4.5** A
